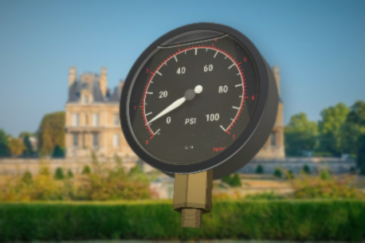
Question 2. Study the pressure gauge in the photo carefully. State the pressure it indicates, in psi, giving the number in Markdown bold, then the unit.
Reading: **5** psi
